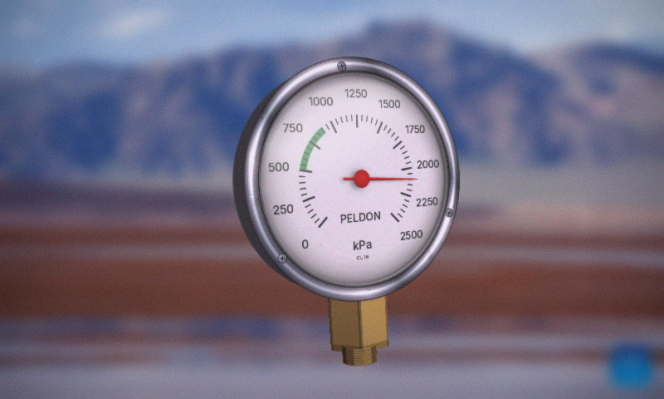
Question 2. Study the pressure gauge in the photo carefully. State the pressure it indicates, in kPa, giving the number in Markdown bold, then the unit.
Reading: **2100** kPa
